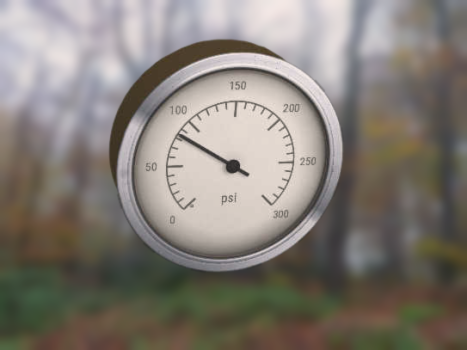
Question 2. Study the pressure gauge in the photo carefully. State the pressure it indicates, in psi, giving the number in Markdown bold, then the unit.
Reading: **85** psi
